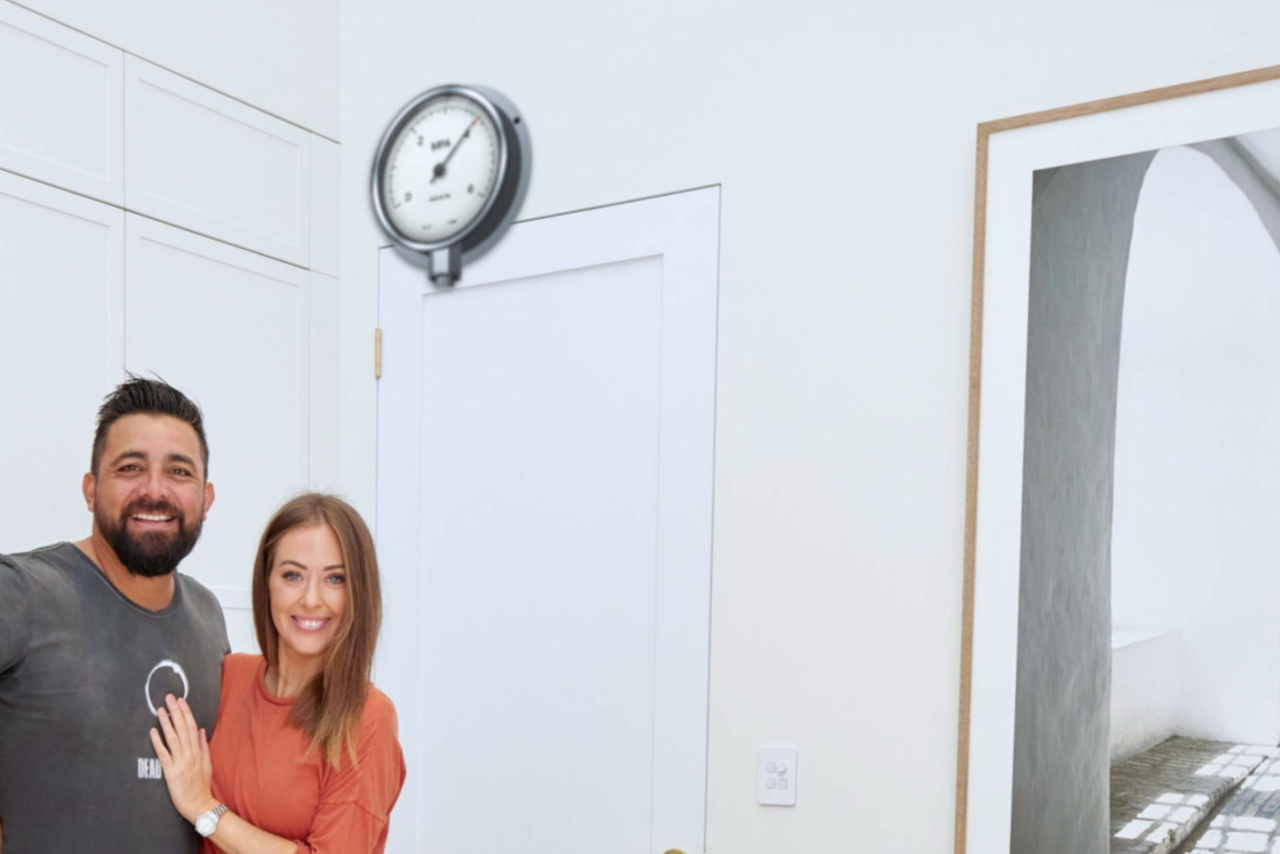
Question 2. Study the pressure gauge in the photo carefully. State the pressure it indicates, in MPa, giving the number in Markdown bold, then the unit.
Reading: **4** MPa
